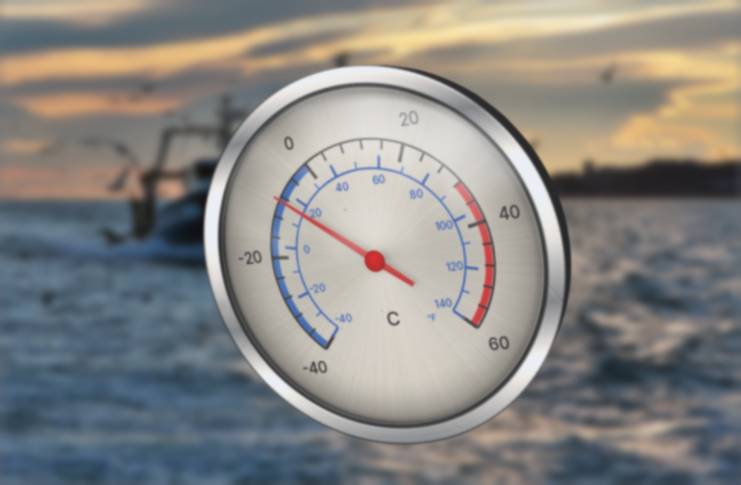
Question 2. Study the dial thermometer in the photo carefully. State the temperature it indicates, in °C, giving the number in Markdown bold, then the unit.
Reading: **-8** °C
